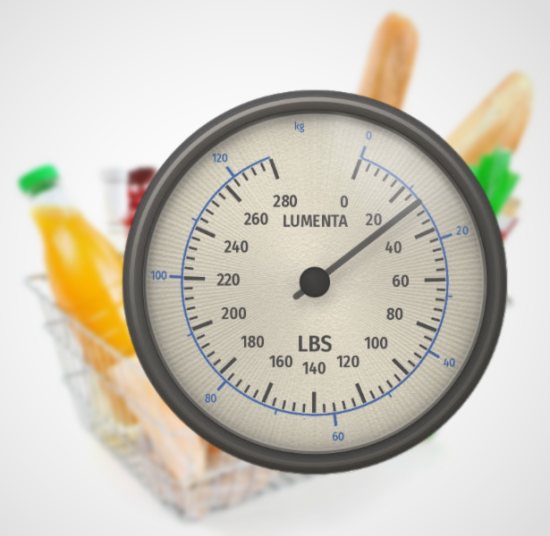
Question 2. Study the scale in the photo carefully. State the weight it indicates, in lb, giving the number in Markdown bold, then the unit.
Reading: **28** lb
